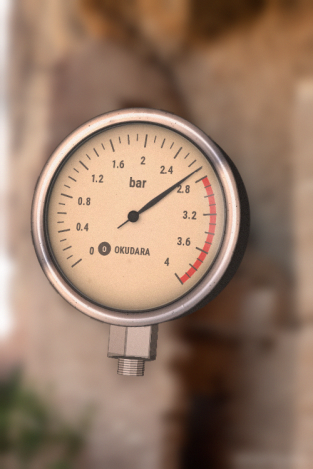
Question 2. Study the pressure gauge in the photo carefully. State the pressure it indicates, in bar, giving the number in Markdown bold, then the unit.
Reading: **2.7** bar
